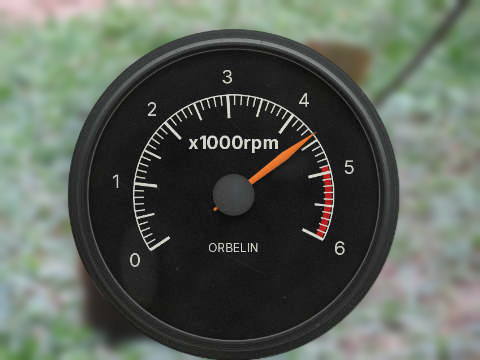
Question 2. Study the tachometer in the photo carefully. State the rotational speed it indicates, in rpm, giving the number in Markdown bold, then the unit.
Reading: **4400** rpm
